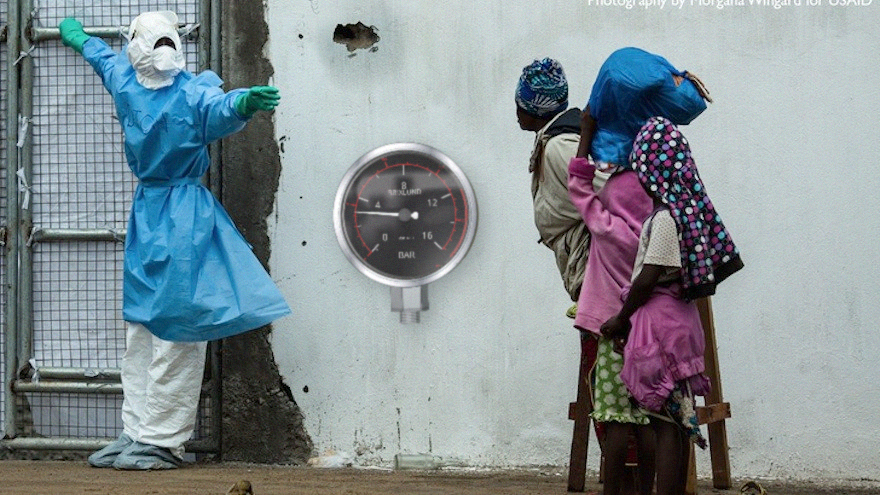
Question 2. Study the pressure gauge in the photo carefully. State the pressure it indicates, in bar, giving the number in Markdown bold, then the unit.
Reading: **3** bar
